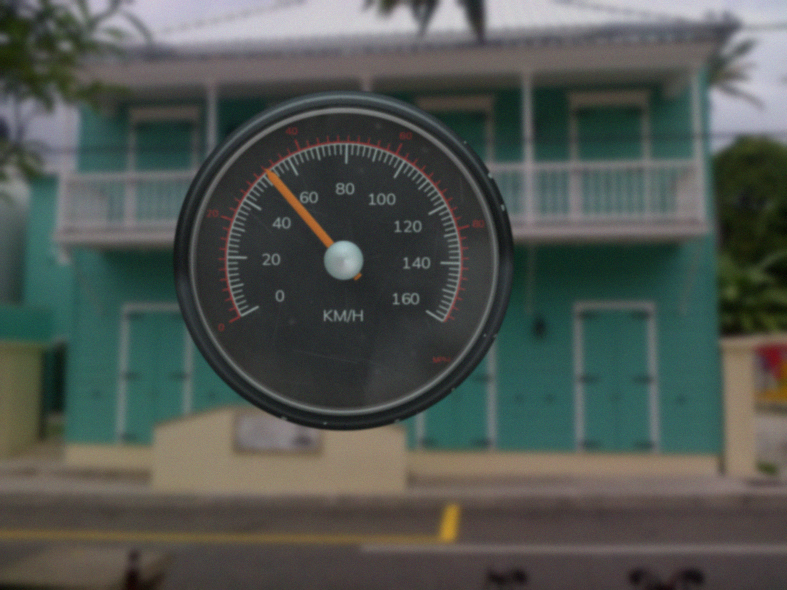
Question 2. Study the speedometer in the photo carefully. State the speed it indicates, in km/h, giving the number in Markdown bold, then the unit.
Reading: **52** km/h
